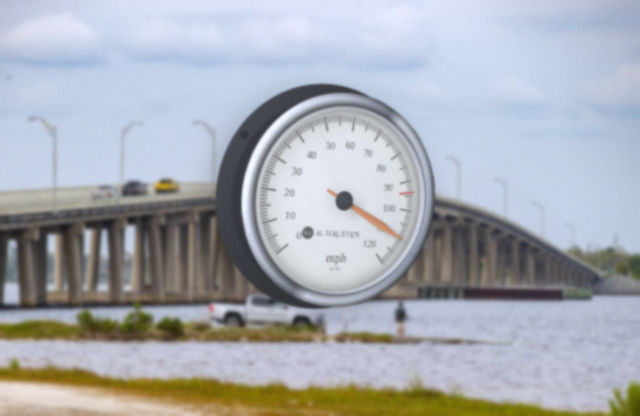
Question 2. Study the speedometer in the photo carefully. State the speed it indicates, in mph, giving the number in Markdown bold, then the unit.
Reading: **110** mph
